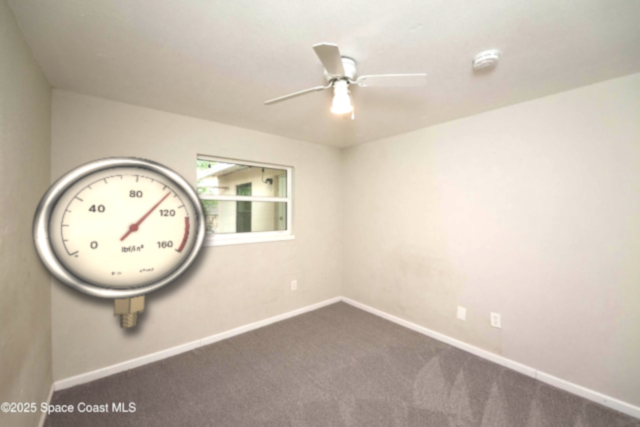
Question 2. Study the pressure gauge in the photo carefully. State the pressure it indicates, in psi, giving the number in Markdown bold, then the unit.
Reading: **105** psi
